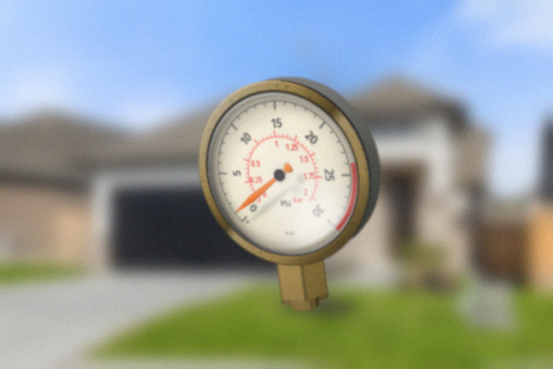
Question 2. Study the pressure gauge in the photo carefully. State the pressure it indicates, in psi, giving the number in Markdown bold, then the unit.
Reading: **1** psi
